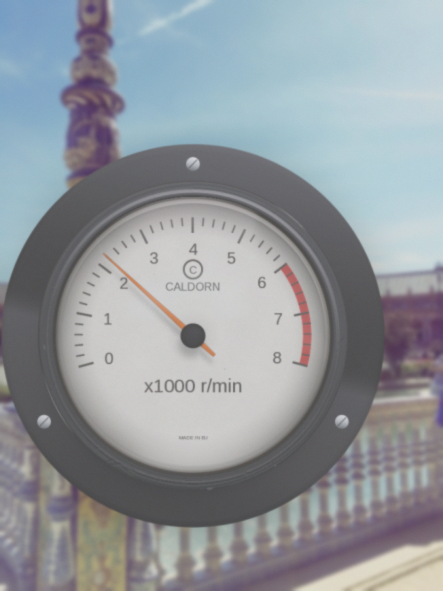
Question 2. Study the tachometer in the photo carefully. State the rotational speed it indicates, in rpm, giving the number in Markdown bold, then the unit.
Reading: **2200** rpm
